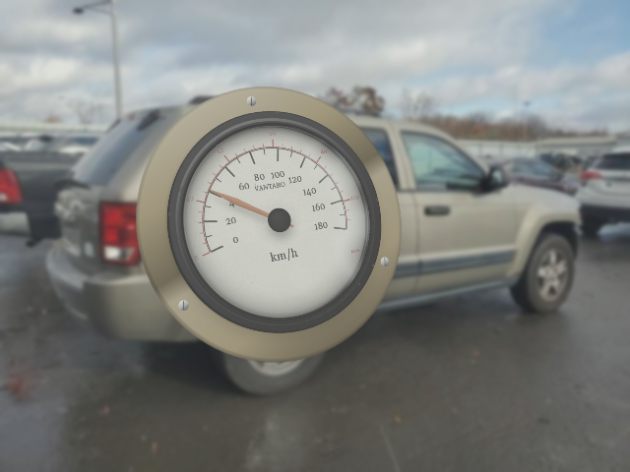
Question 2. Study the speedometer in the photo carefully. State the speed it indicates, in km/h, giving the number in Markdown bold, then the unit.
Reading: **40** km/h
